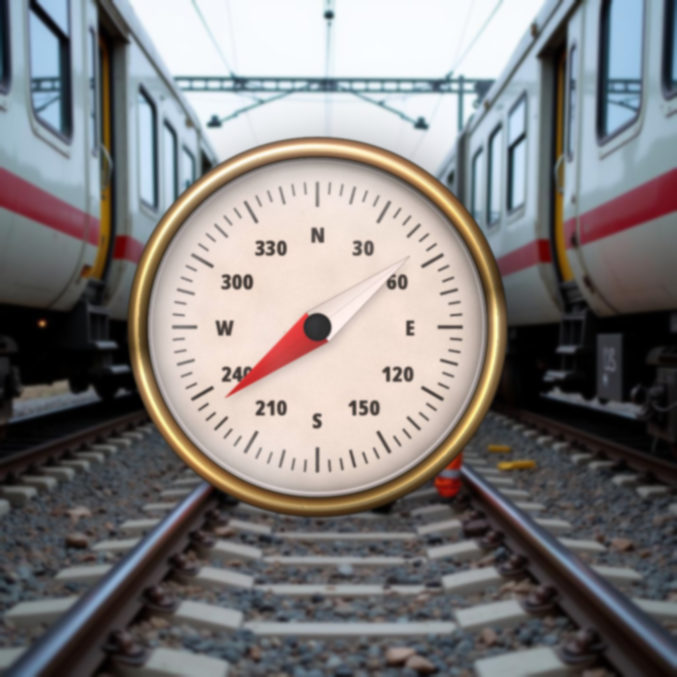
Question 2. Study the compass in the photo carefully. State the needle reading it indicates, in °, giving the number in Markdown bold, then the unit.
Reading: **232.5** °
